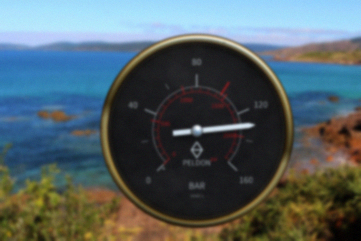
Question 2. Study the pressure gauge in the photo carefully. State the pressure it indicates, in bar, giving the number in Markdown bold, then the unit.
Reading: **130** bar
